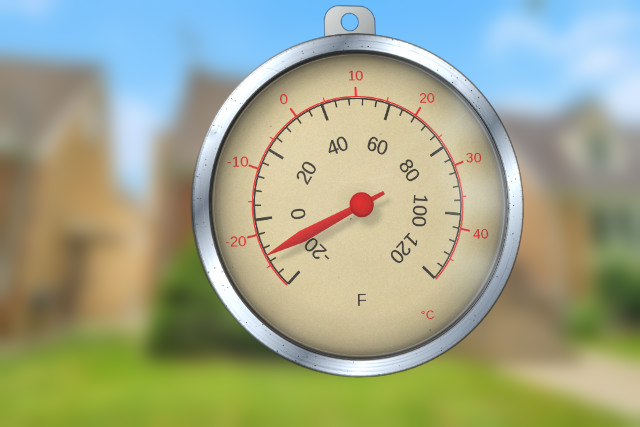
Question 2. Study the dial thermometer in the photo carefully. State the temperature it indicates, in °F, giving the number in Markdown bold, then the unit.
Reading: **-10** °F
